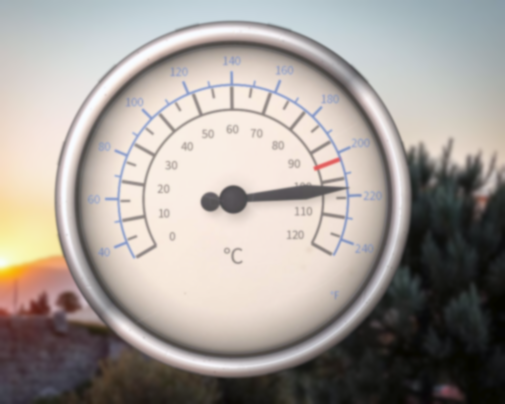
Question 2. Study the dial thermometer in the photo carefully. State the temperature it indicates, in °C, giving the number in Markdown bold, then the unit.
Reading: **102.5** °C
